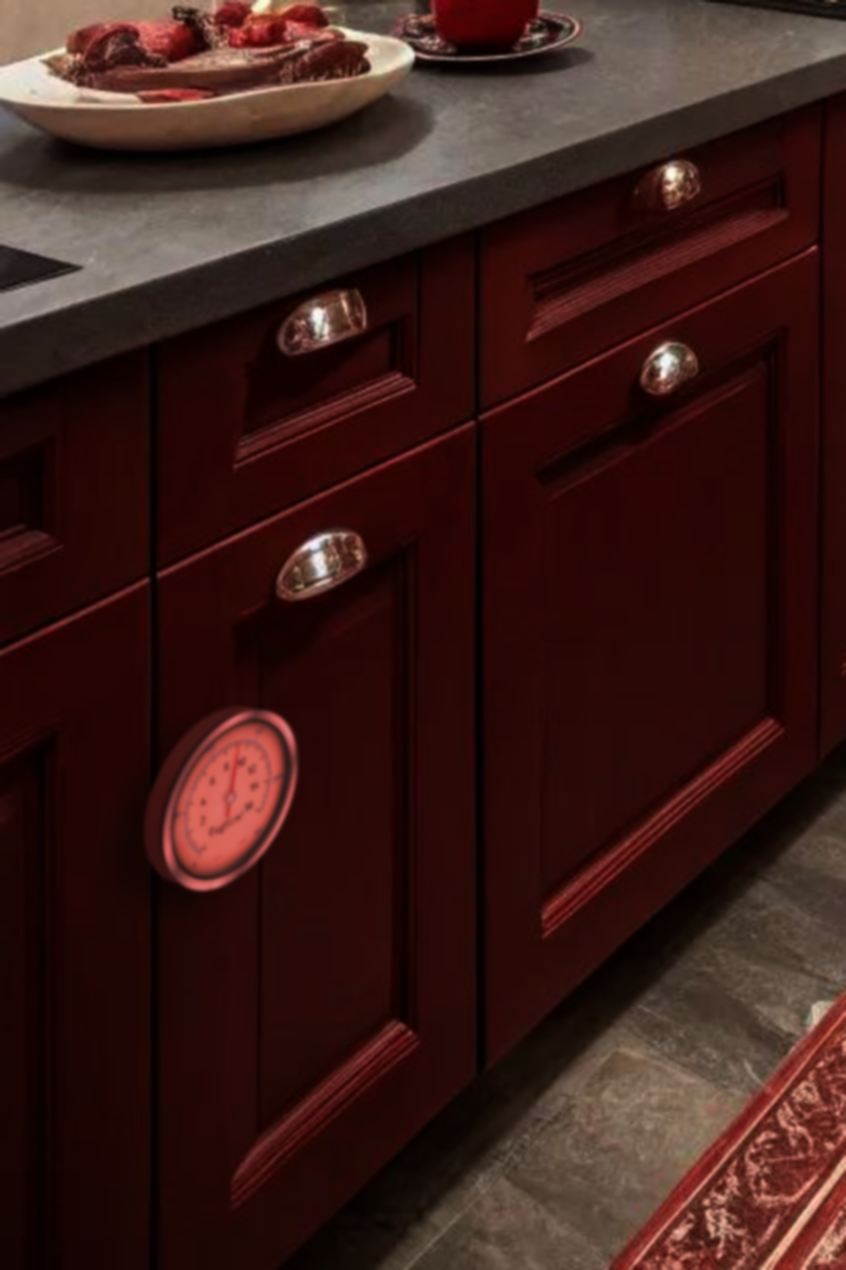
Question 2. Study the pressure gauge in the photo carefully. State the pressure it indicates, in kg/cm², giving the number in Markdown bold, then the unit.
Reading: **9** kg/cm²
